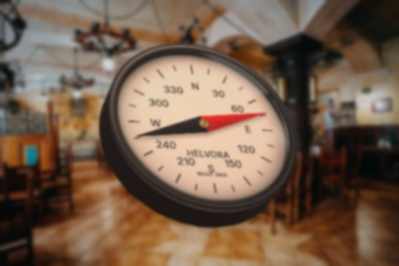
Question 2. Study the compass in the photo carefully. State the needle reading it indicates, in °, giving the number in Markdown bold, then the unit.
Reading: **75** °
